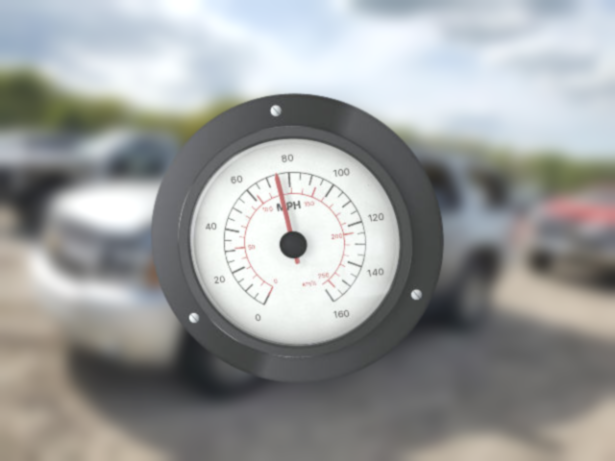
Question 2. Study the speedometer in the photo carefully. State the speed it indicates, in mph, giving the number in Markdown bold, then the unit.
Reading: **75** mph
